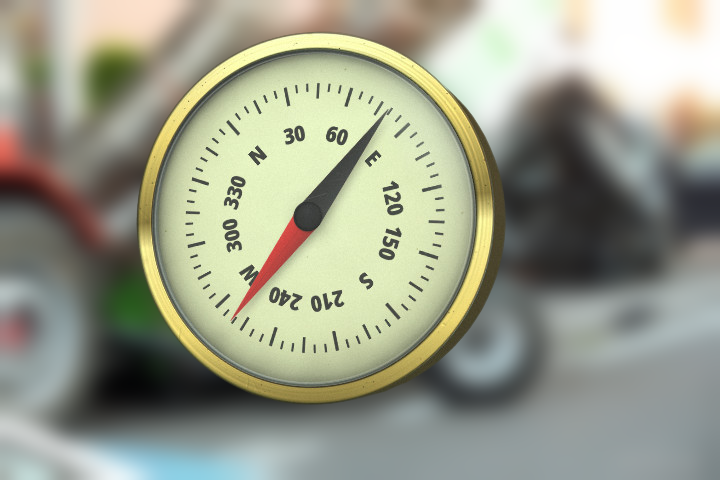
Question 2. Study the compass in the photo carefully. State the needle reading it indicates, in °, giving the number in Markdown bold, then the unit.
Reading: **260** °
